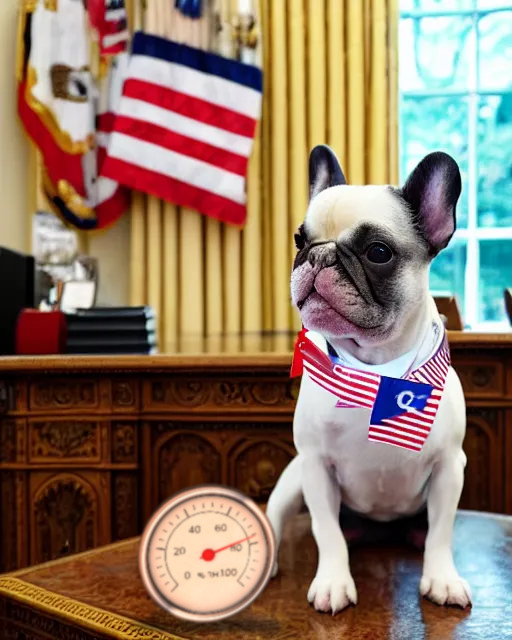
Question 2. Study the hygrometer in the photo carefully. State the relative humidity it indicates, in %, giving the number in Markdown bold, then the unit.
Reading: **76** %
